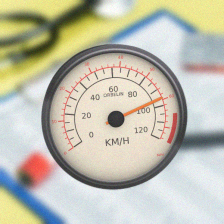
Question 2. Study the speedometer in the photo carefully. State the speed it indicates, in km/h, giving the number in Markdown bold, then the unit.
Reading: **95** km/h
